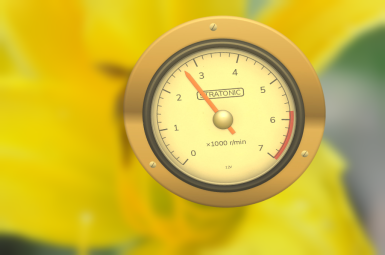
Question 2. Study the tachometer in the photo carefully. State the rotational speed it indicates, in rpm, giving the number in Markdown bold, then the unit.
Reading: **2700** rpm
